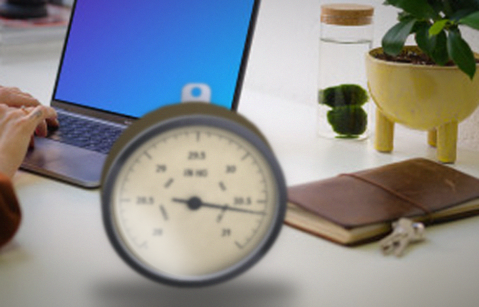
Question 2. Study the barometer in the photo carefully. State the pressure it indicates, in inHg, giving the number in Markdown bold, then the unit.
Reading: **30.6** inHg
